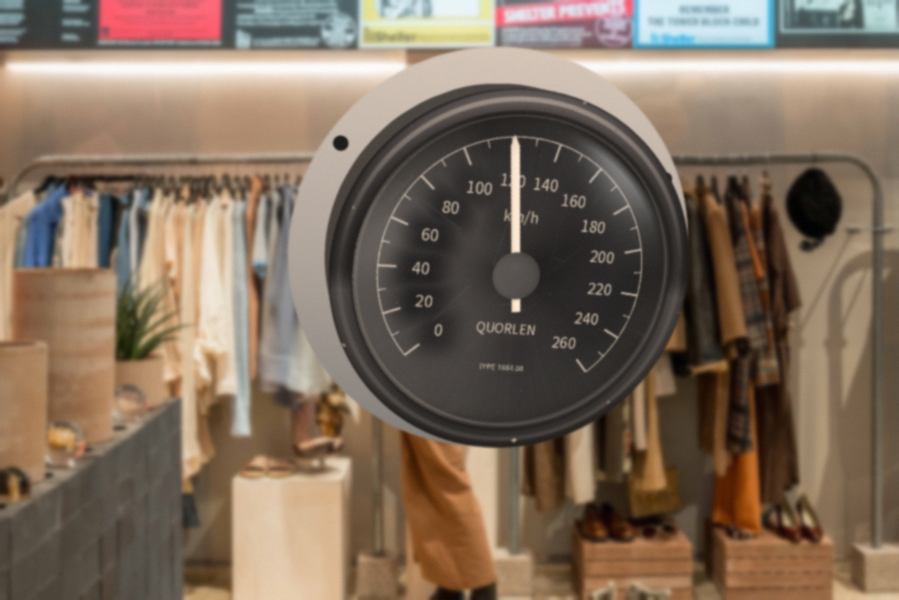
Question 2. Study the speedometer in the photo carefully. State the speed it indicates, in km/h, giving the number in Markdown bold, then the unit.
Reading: **120** km/h
